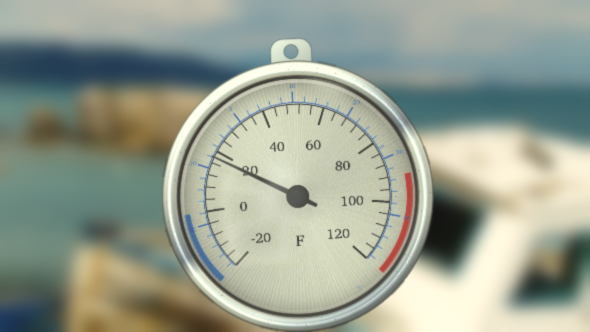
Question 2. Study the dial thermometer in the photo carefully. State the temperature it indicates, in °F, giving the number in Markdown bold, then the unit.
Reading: **18** °F
